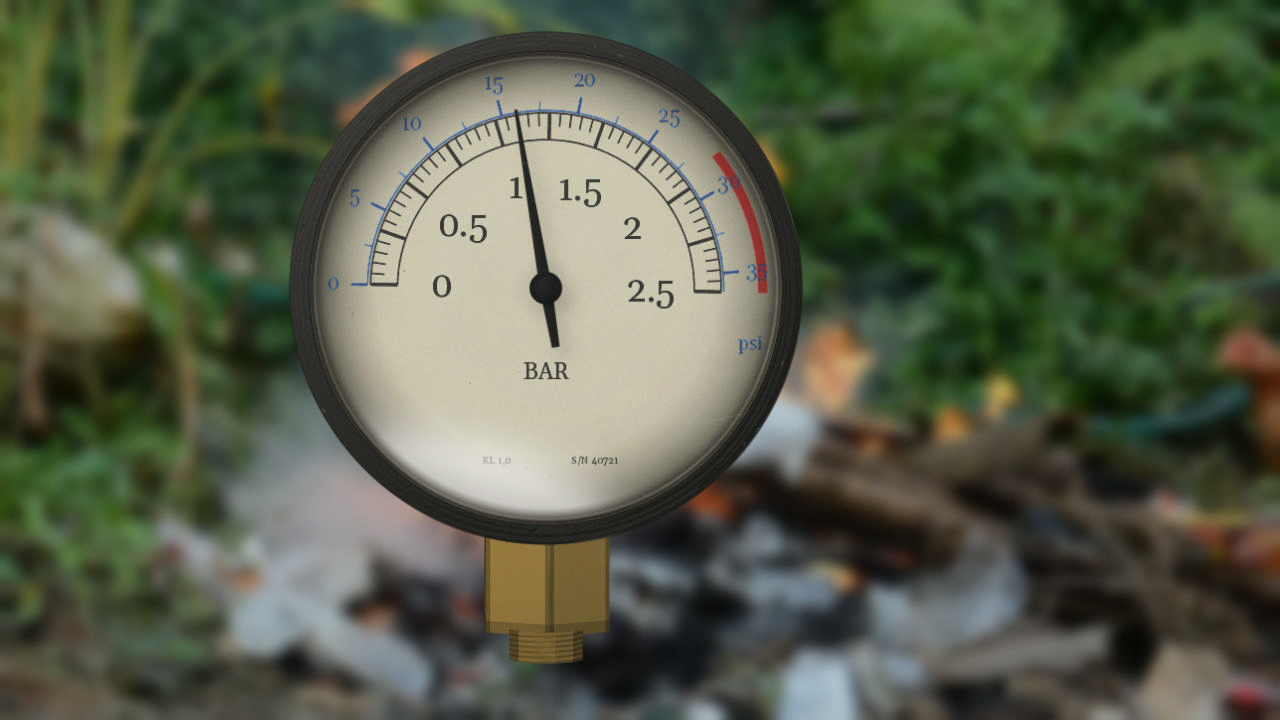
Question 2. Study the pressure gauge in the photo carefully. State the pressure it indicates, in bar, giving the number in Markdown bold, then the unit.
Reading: **1.1** bar
